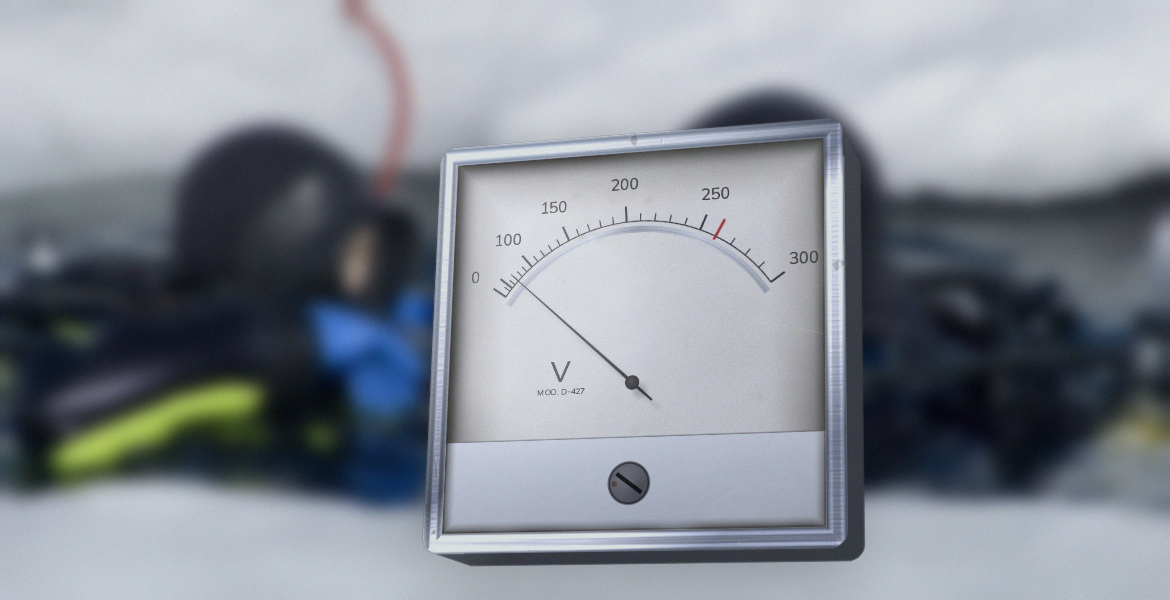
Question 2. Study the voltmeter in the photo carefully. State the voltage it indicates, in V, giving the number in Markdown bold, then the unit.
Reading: **70** V
